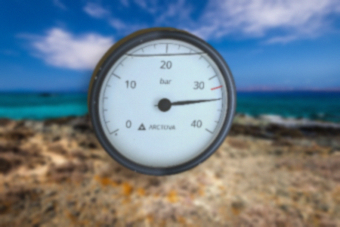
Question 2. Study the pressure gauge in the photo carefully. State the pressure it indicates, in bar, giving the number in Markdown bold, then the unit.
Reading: **34** bar
